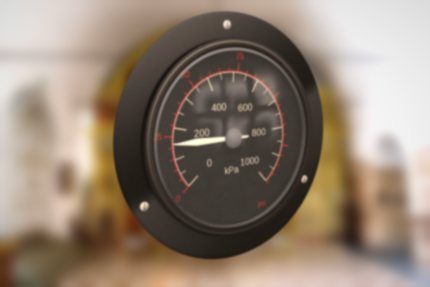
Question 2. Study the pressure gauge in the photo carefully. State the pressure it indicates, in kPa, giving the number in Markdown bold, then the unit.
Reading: **150** kPa
